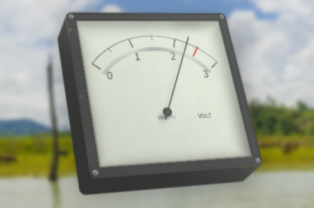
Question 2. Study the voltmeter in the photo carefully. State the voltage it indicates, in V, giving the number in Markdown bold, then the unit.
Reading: **2.25** V
